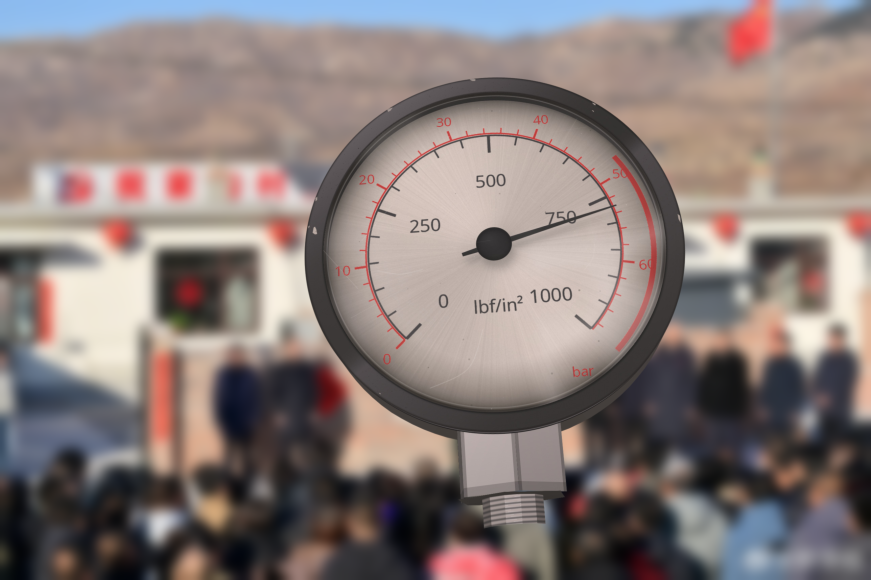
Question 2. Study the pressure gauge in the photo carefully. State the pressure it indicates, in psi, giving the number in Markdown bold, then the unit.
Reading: **775** psi
